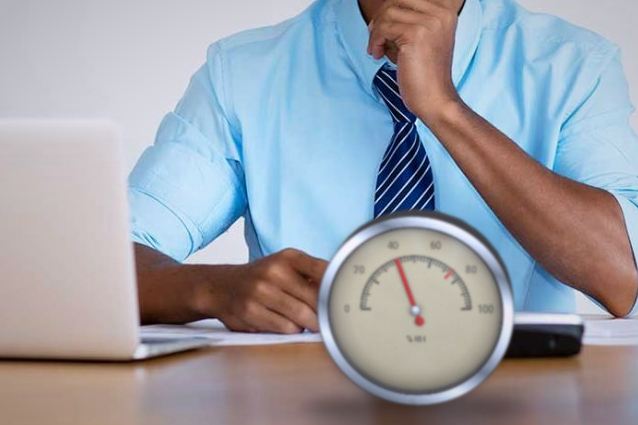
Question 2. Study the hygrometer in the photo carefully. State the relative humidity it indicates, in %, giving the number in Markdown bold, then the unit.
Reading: **40** %
